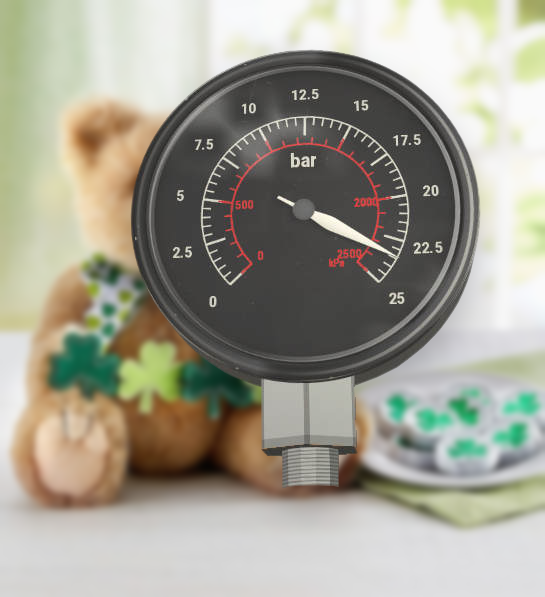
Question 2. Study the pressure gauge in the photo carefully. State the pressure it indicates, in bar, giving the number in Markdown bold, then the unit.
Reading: **23.5** bar
